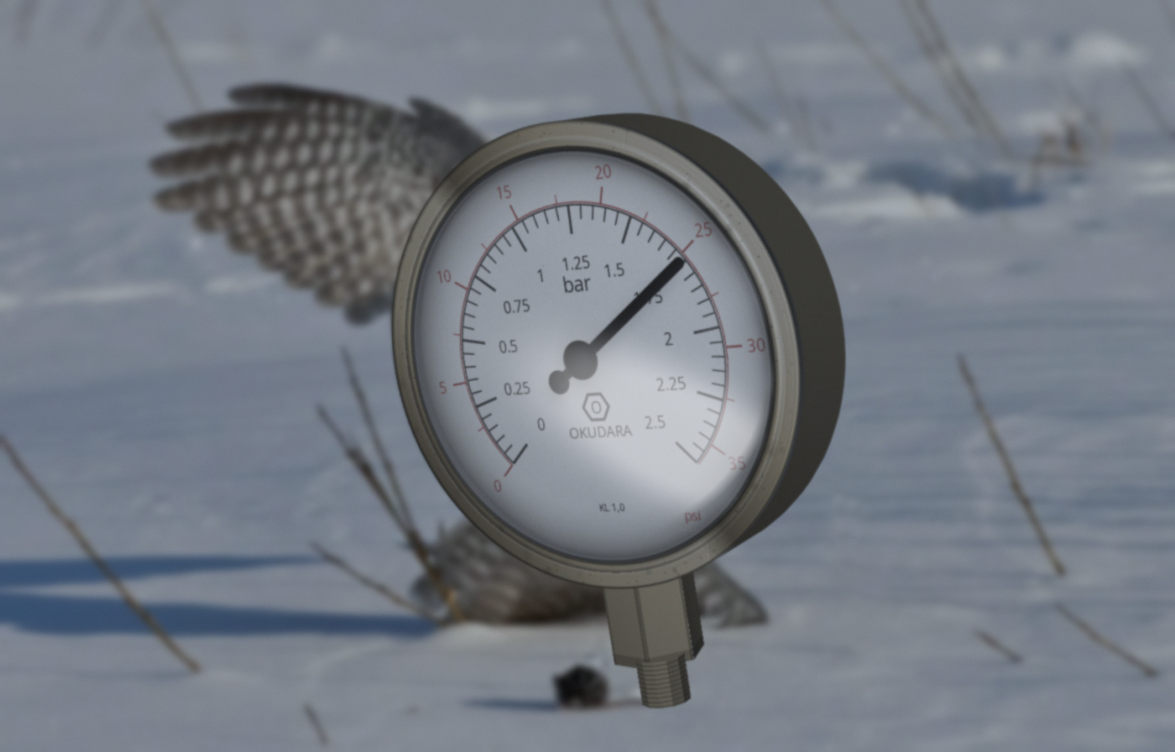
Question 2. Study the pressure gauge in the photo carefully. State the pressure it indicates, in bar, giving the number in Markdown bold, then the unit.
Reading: **1.75** bar
